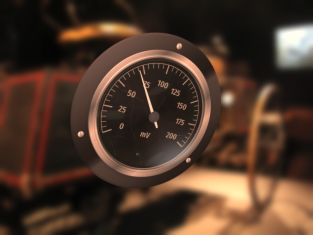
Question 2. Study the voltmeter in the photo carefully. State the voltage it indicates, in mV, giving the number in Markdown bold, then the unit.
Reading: **70** mV
